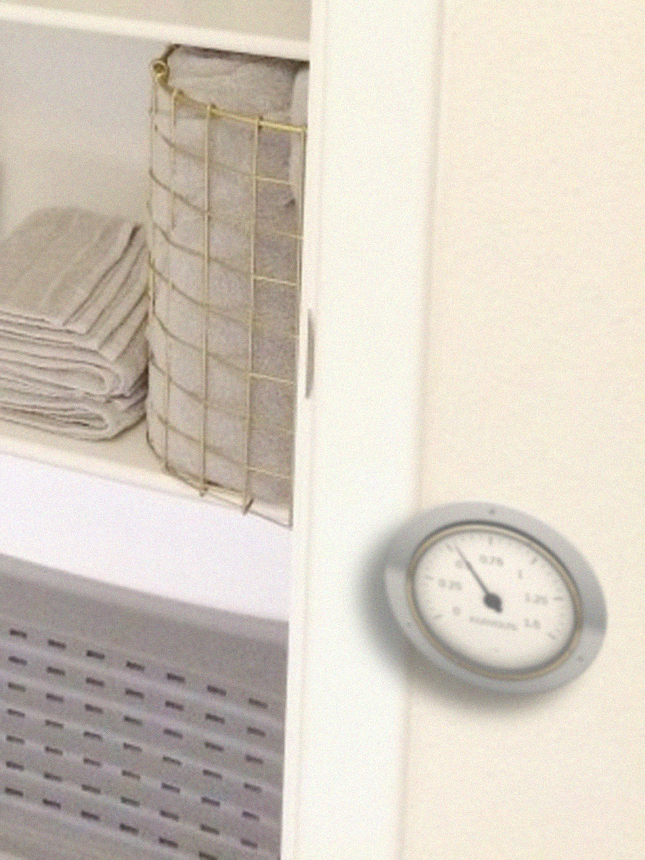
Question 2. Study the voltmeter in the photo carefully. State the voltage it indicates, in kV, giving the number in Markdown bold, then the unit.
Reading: **0.55** kV
